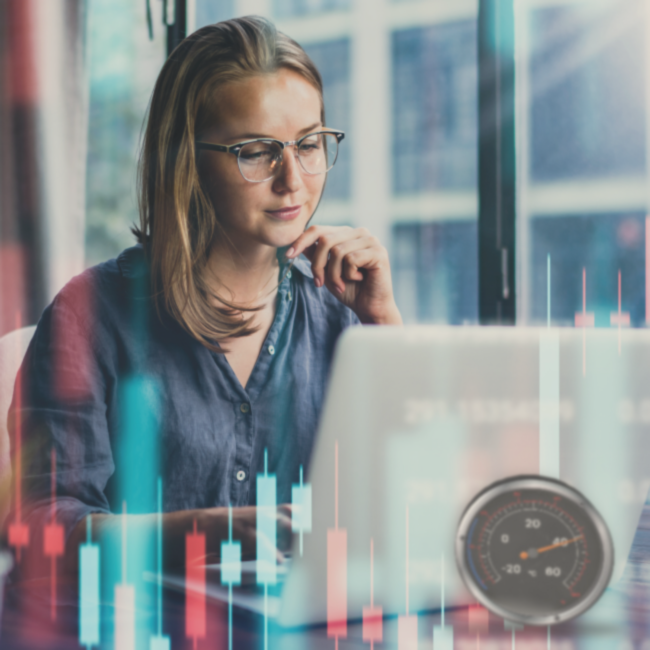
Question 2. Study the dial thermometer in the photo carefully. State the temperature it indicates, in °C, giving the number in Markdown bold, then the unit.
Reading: **40** °C
